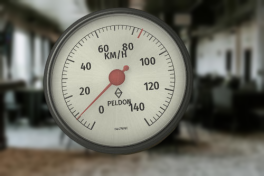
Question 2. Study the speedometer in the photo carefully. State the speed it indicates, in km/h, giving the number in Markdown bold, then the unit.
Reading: **8** km/h
